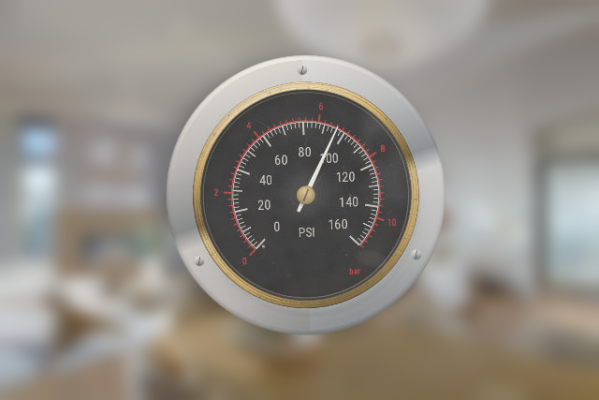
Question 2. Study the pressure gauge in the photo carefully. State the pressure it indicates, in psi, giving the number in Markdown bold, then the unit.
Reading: **96** psi
